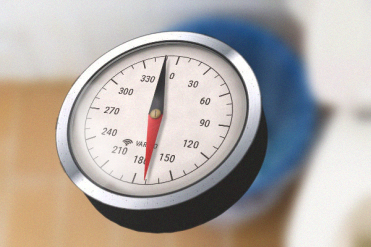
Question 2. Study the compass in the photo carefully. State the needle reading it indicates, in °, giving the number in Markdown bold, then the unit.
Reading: **170** °
